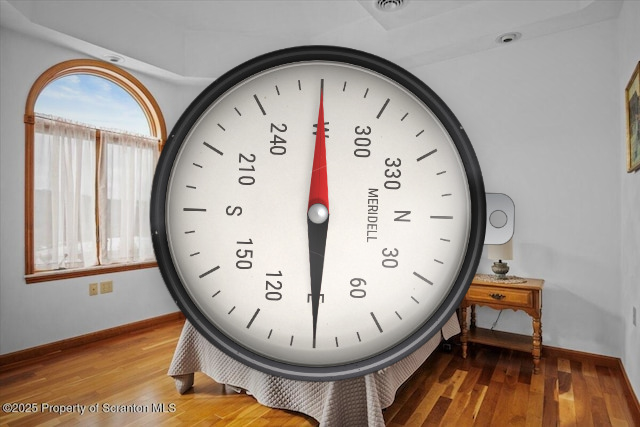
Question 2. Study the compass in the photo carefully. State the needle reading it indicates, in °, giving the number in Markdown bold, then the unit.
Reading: **270** °
